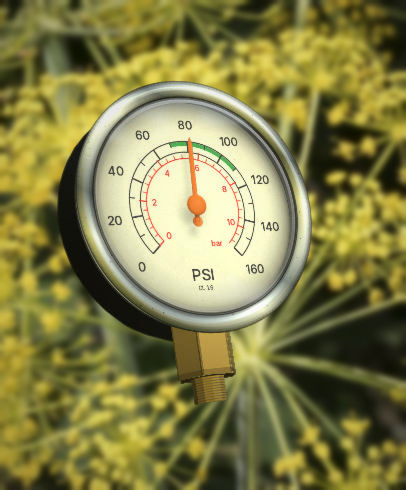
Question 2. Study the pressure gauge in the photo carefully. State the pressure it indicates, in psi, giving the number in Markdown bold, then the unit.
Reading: **80** psi
